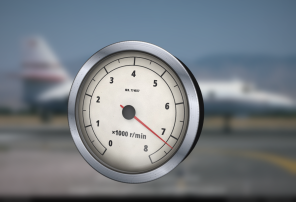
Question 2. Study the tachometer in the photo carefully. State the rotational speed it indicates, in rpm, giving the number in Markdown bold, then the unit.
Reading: **7250** rpm
